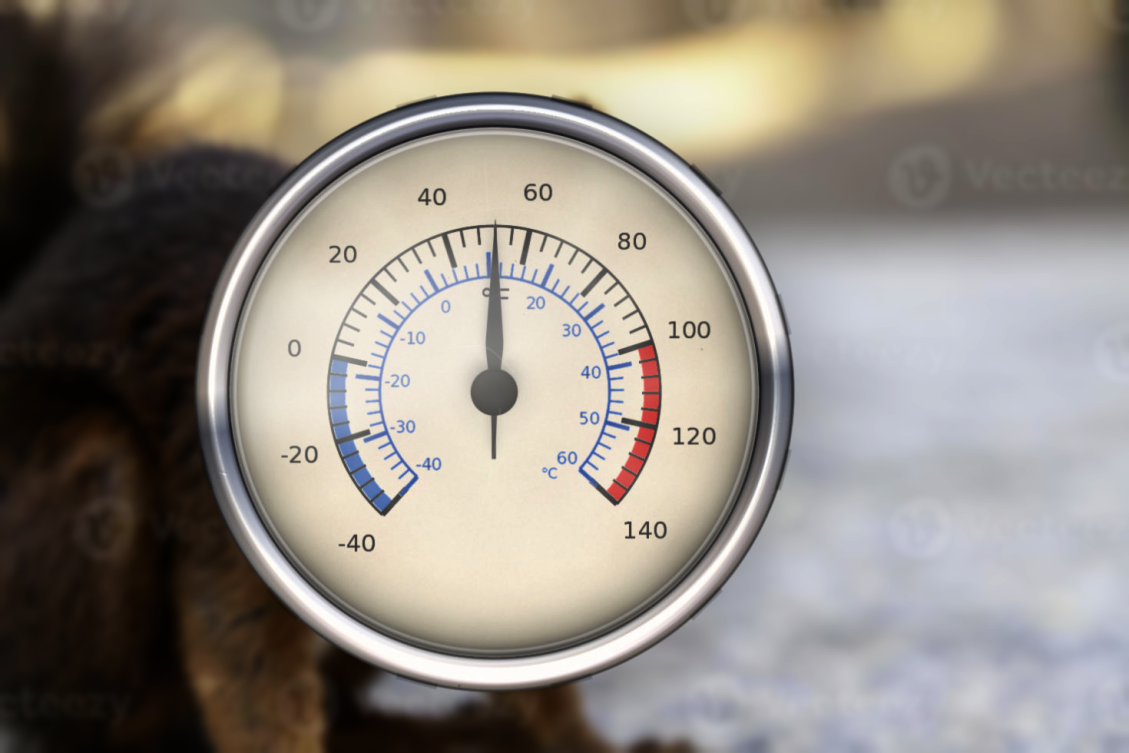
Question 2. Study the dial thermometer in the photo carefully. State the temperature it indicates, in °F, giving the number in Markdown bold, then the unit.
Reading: **52** °F
